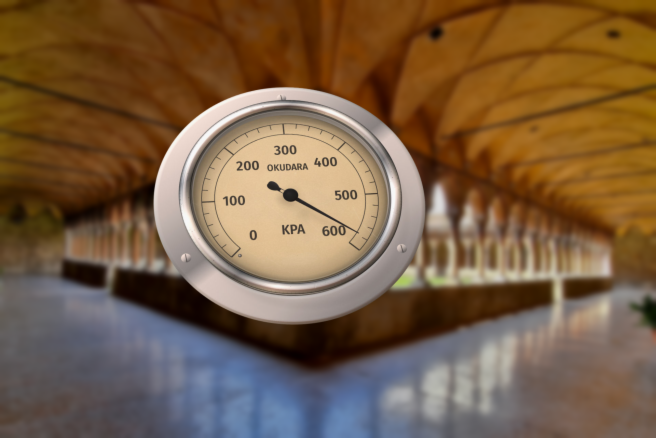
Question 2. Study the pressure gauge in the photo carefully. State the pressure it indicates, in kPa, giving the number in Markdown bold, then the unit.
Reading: **580** kPa
